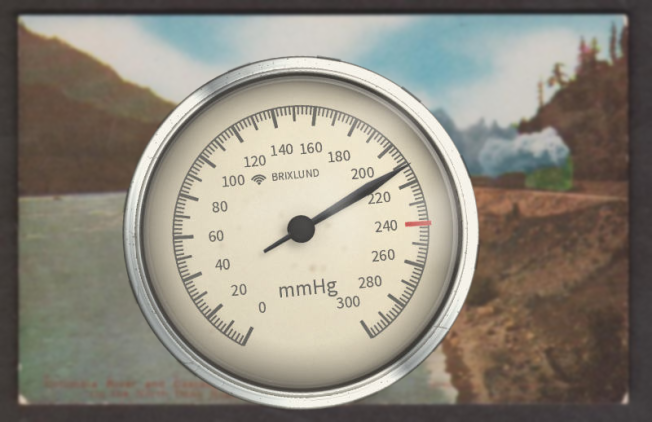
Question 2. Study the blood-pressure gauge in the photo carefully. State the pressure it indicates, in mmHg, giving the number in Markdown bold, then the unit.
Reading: **212** mmHg
